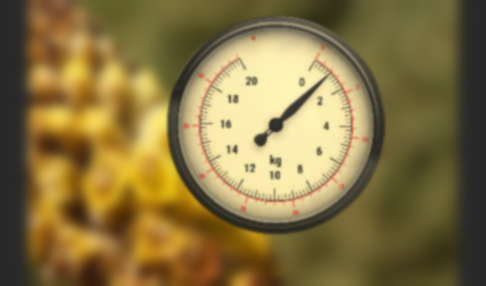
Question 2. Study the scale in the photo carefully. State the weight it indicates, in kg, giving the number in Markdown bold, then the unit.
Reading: **1** kg
